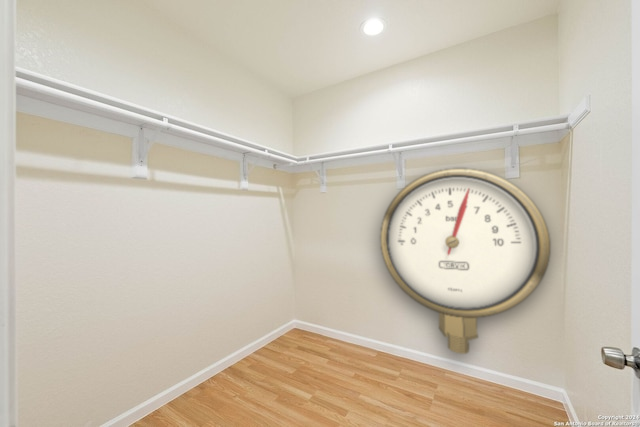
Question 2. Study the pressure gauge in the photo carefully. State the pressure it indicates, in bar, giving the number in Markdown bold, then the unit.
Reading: **6** bar
